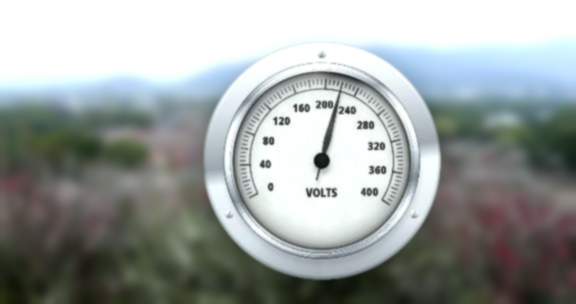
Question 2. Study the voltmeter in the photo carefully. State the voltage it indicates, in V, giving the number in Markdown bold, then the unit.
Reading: **220** V
